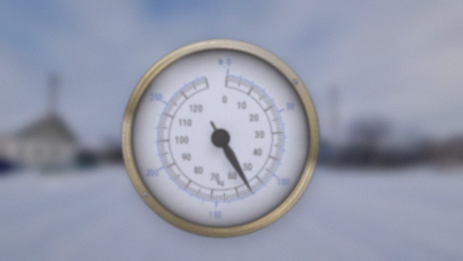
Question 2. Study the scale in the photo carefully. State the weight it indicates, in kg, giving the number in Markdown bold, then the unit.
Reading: **55** kg
